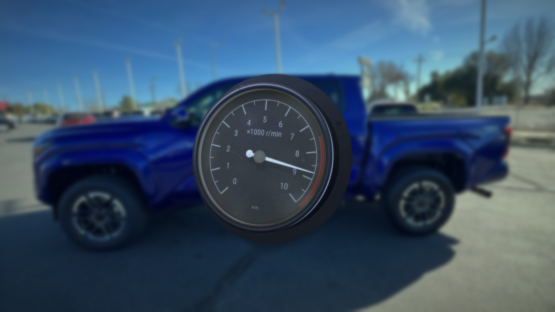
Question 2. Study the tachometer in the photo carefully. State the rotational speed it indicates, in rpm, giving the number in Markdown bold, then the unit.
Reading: **8750** rpm
